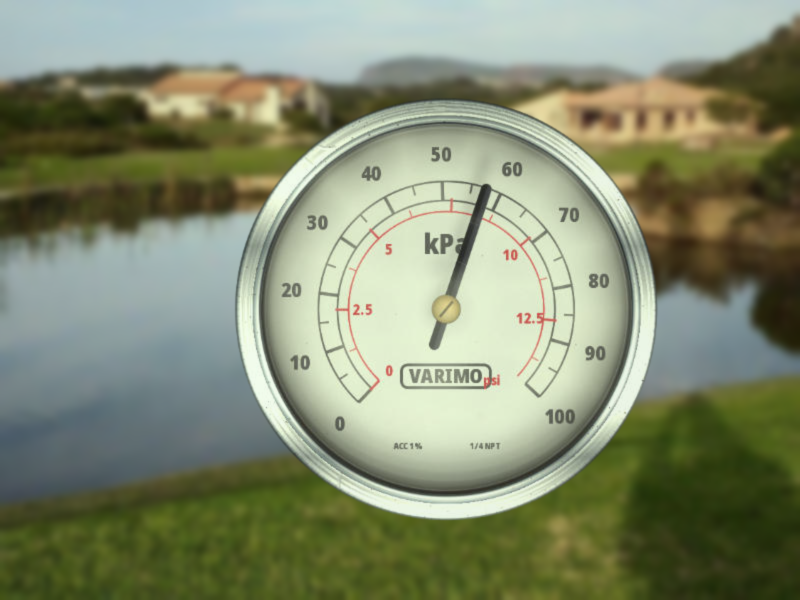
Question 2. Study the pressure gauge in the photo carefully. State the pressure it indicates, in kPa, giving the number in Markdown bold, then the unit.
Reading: **57.5** kPa
